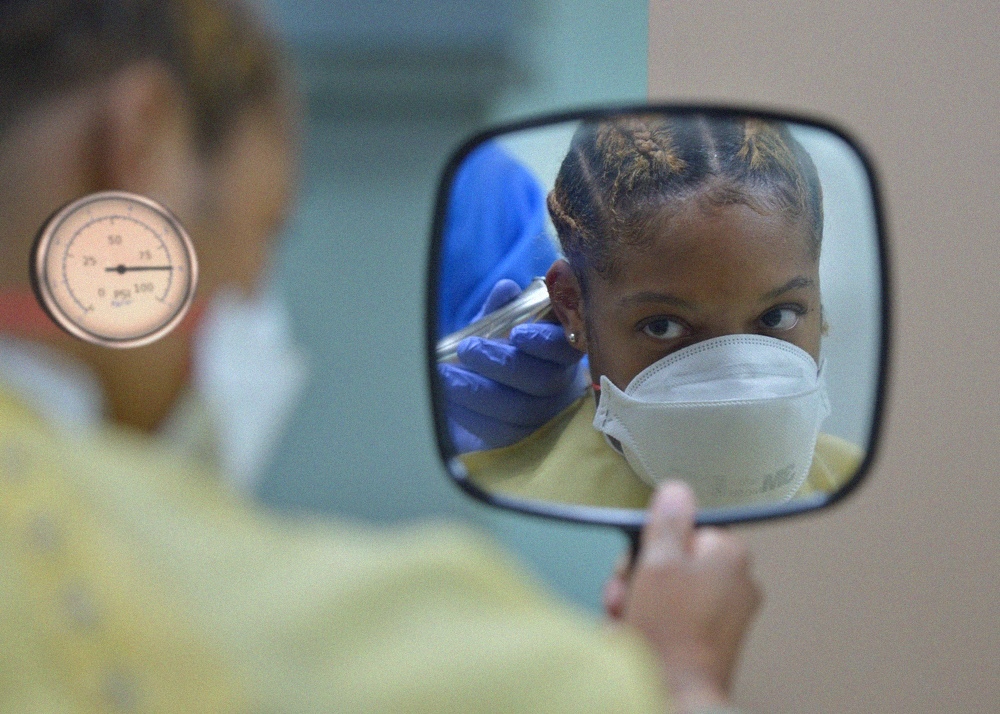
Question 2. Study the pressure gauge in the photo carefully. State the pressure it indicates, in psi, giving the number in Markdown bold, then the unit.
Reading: **85** psi
